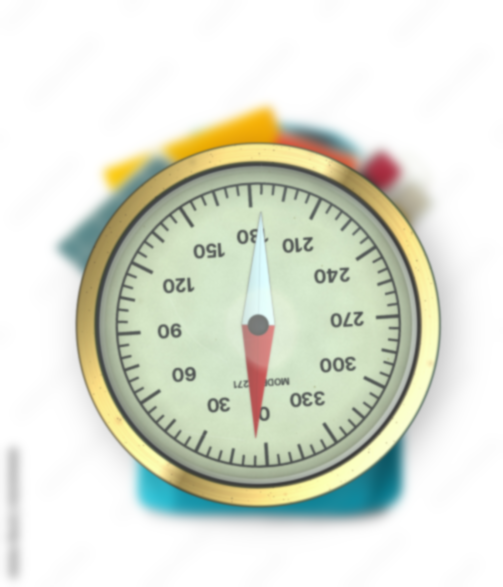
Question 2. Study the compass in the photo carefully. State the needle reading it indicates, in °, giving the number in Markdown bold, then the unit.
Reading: **5** °
